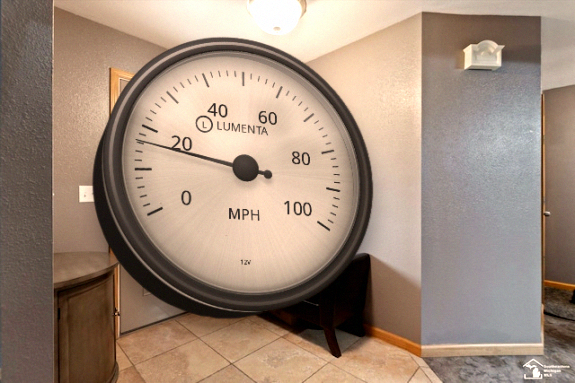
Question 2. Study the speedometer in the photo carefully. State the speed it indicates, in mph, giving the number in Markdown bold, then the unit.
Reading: **16** mph
